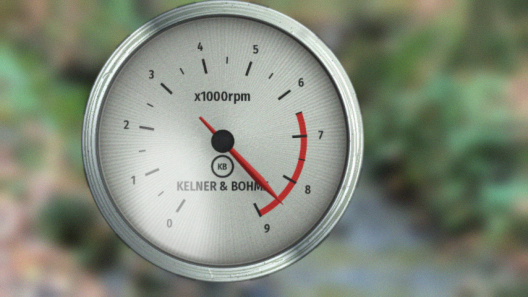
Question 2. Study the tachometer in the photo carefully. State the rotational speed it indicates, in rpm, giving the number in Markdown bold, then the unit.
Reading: **8500** rpm
